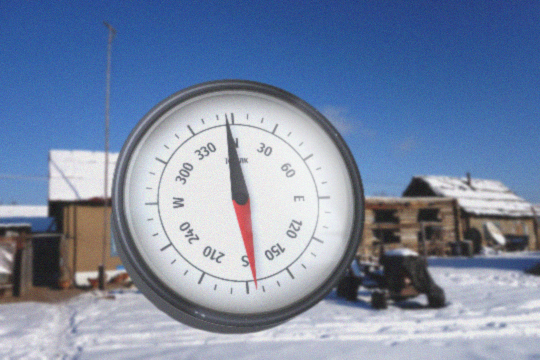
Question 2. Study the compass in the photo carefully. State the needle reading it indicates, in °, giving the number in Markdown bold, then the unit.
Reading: **175** °
